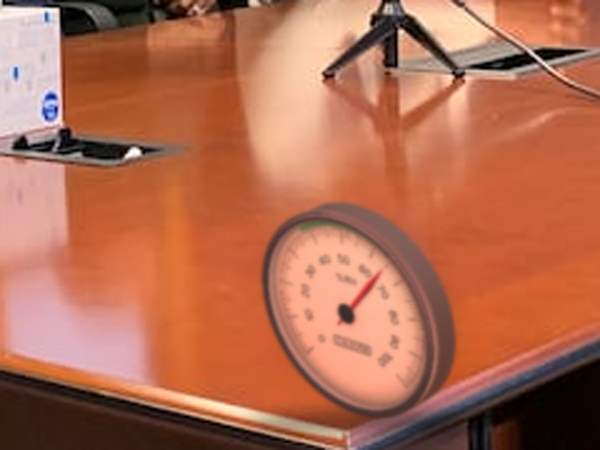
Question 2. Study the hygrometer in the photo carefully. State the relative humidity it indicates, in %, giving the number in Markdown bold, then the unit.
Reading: **65** %
